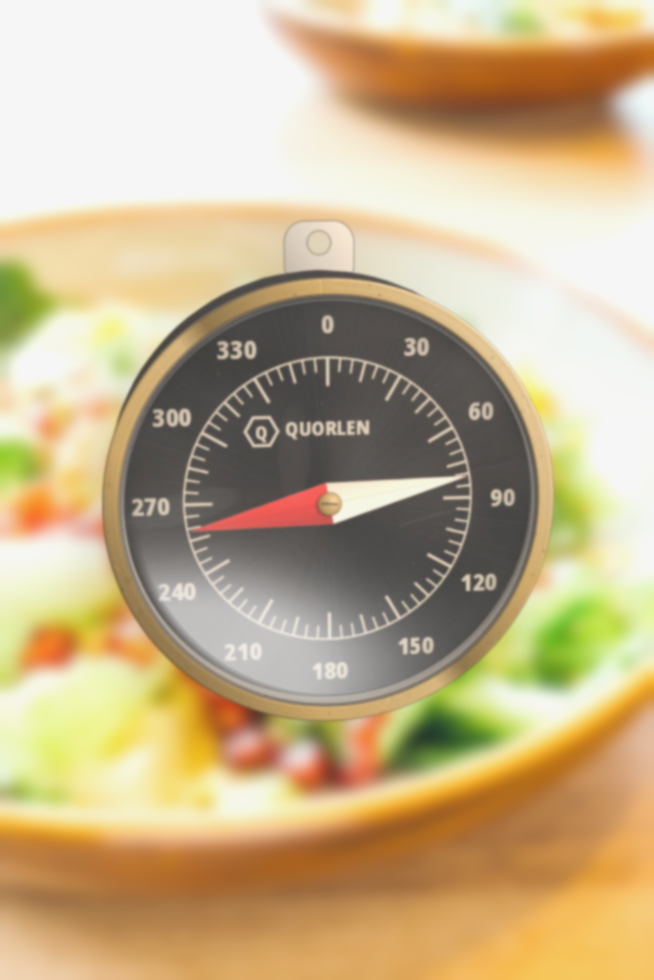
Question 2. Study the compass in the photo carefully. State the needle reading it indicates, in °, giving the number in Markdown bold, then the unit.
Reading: **260** °
